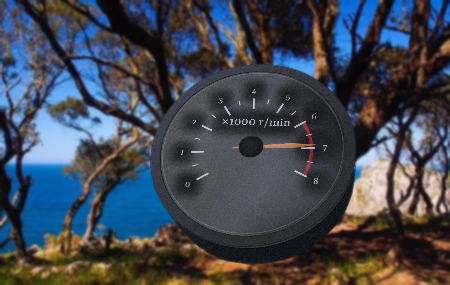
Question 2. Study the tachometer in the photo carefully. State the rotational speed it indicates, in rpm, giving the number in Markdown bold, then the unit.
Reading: **7000** rpm
